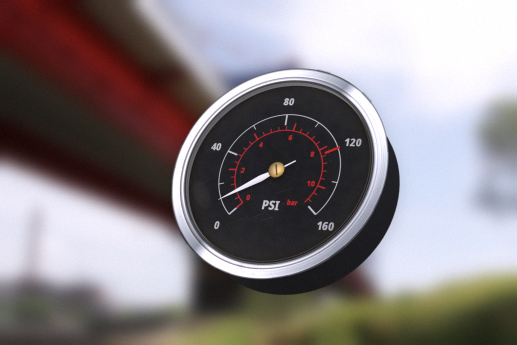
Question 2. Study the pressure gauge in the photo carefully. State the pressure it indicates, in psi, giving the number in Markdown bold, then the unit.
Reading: **10** psi
